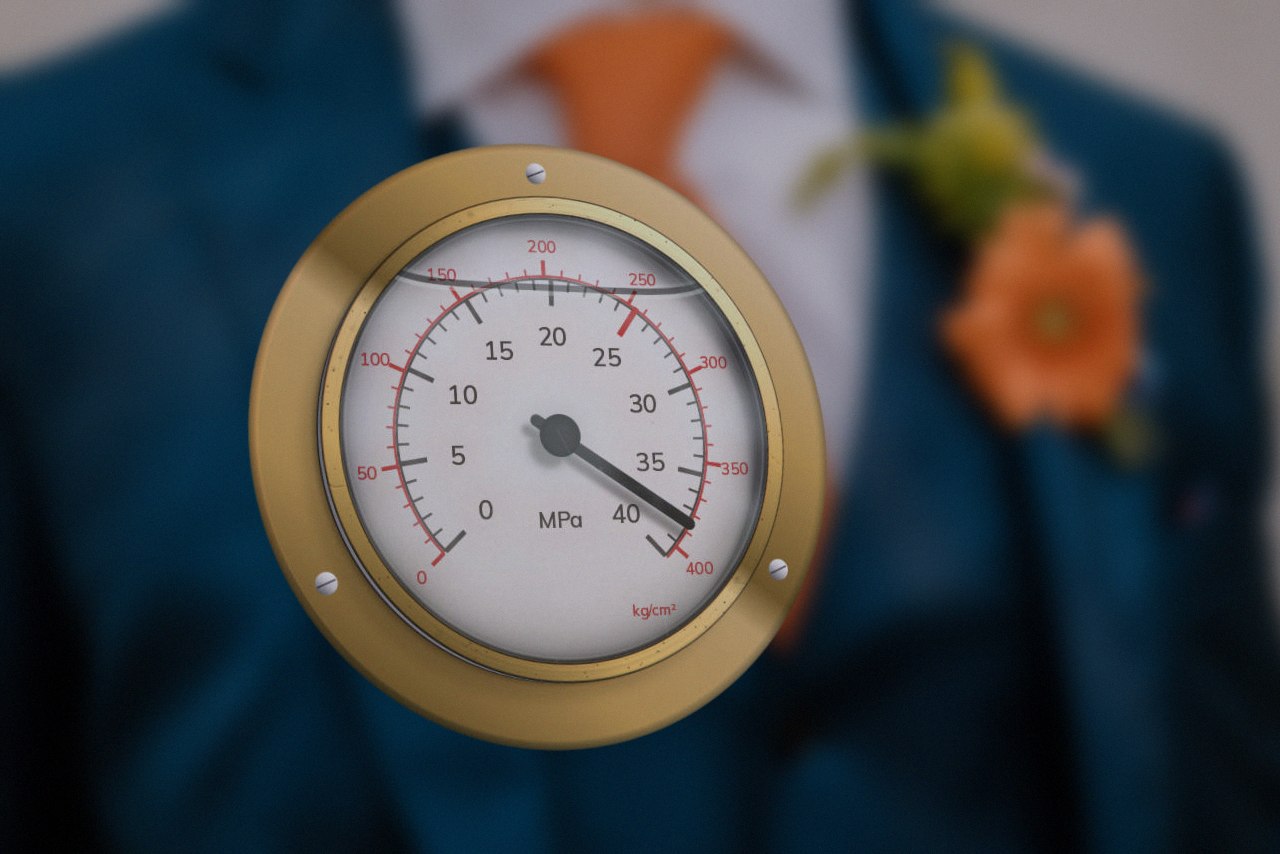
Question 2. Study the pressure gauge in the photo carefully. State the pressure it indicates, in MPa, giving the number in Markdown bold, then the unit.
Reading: **38** MPa
